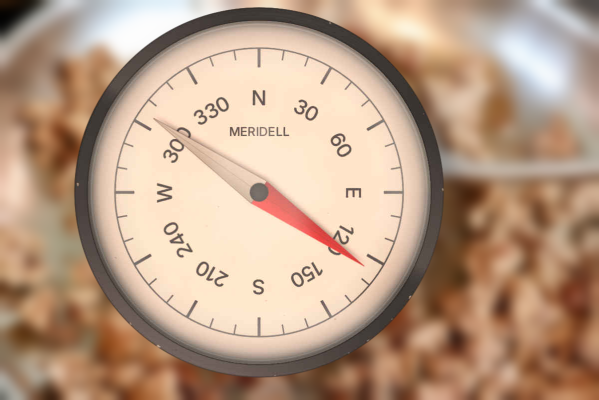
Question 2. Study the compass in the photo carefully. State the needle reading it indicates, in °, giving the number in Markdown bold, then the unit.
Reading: **125** °
